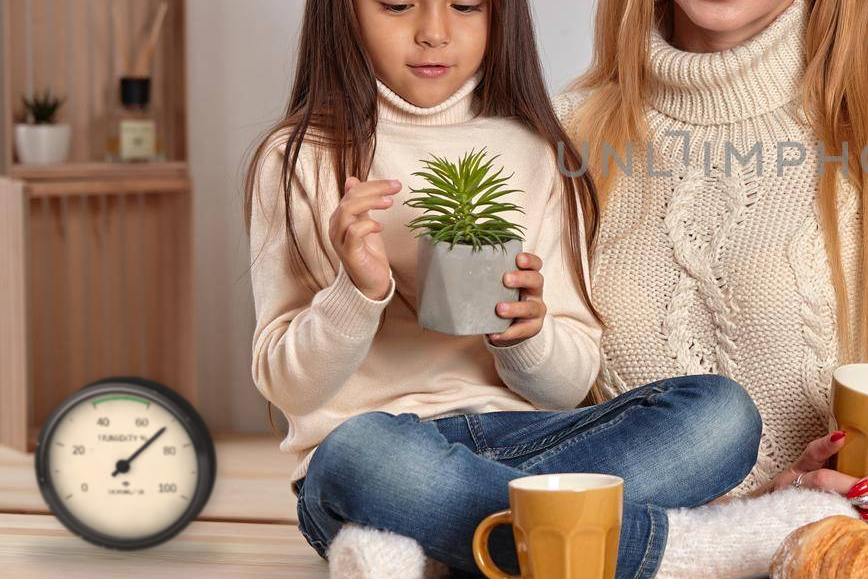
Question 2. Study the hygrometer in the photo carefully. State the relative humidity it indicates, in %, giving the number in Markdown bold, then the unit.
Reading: **70** %
